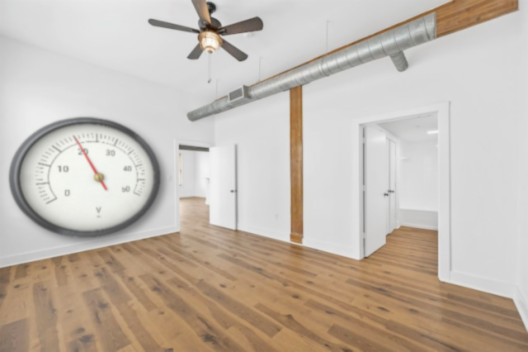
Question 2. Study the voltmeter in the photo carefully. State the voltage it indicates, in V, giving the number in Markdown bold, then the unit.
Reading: **20** V
